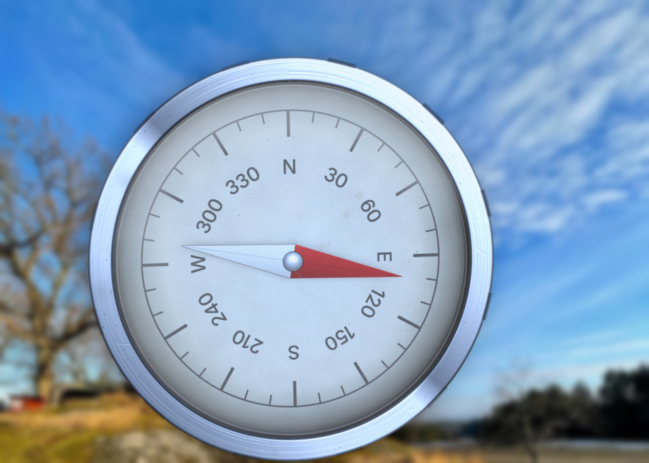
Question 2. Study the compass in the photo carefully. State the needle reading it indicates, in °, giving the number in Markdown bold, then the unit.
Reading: **100** °
